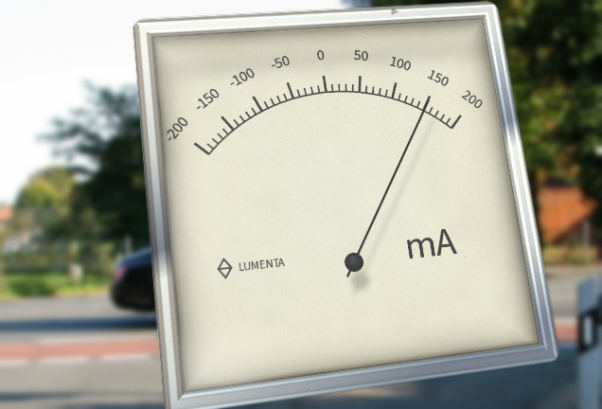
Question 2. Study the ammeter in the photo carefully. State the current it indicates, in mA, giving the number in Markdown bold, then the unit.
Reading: **150** mA
